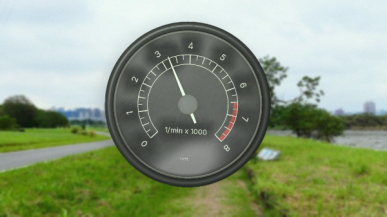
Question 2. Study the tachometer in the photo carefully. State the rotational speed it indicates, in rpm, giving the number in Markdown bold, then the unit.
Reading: **3250** rpm
